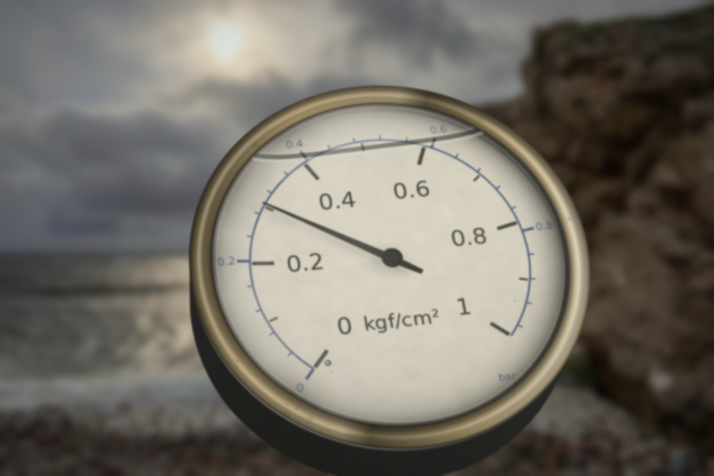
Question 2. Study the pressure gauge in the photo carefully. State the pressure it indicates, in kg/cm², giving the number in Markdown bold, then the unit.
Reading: **0.3** kg/cm²
